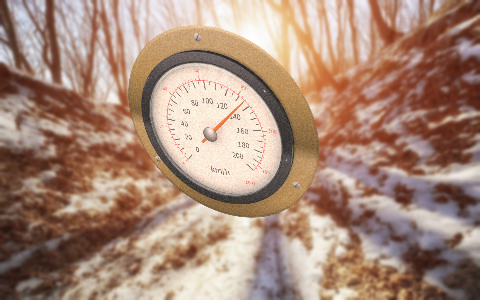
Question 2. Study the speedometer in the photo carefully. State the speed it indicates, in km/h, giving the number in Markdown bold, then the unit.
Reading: **135** km/h
